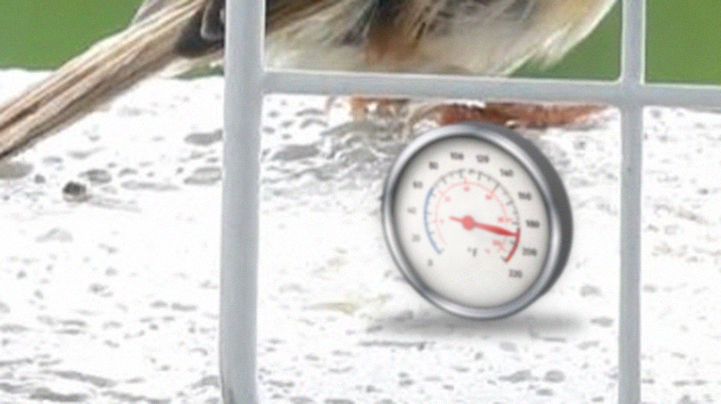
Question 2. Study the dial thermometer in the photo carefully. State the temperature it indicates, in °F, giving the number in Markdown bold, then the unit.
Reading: **190** °F
